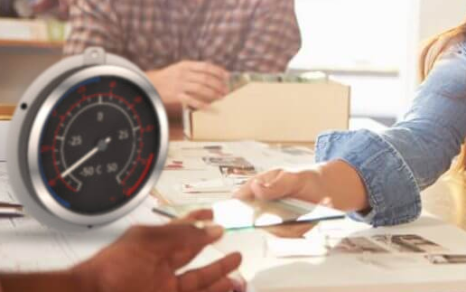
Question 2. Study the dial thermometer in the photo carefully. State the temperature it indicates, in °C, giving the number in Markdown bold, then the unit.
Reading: **-40** °C
